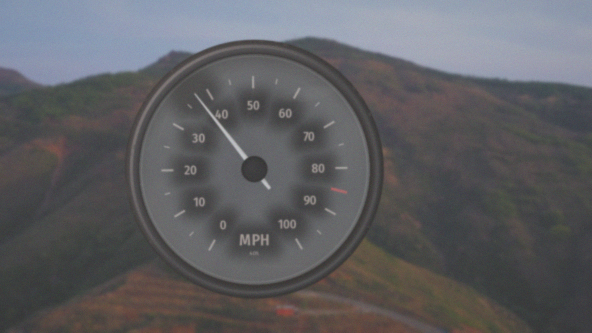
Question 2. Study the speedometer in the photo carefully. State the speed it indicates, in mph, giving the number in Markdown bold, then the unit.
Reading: **37.5** mph
